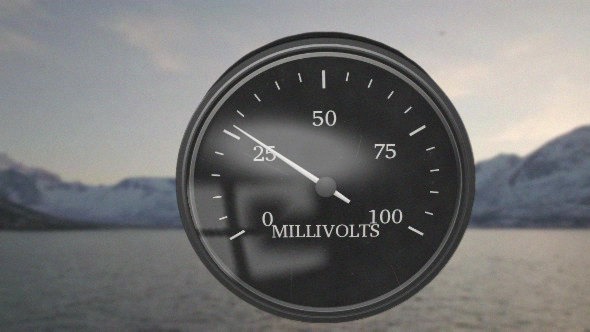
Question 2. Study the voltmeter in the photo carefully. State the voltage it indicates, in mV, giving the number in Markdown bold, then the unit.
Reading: **27.5** mV
